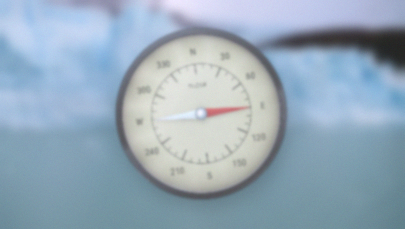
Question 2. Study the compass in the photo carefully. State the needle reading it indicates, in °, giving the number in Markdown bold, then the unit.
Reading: **90** °
